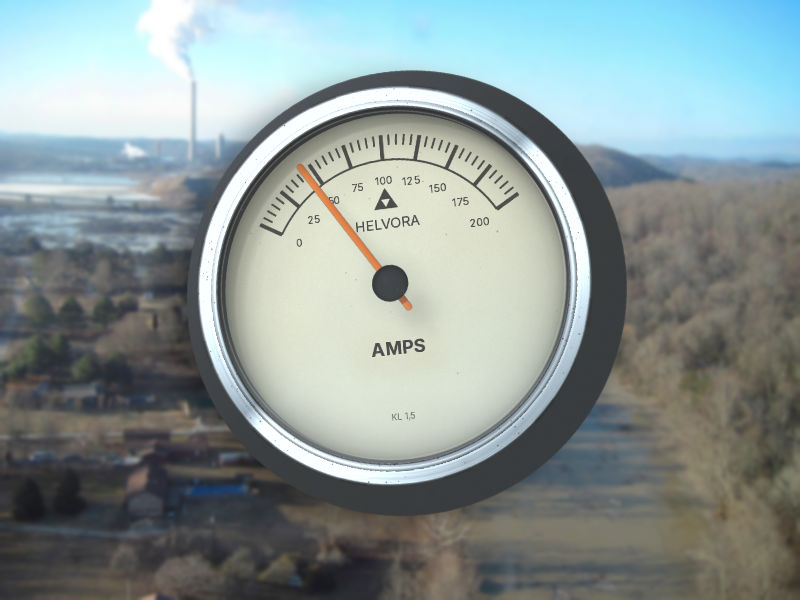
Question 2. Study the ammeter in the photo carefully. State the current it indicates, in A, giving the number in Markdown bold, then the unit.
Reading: **45** A
